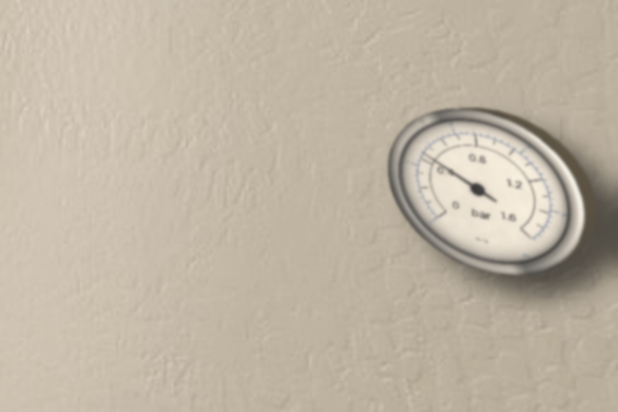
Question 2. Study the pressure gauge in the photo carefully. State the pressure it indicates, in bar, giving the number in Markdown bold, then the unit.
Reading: **0.45** bar
